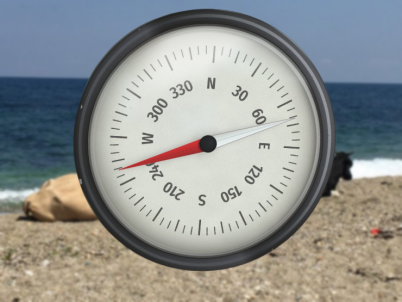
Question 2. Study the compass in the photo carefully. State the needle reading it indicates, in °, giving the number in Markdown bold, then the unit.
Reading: **250** °
